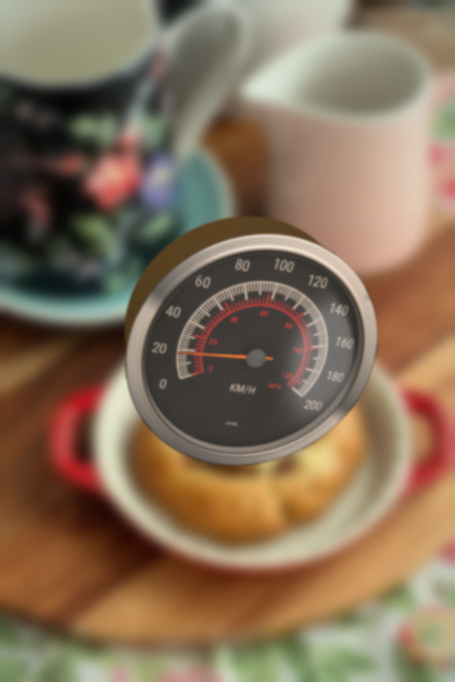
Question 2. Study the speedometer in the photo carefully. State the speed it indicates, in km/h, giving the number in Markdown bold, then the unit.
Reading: **20** km/h
